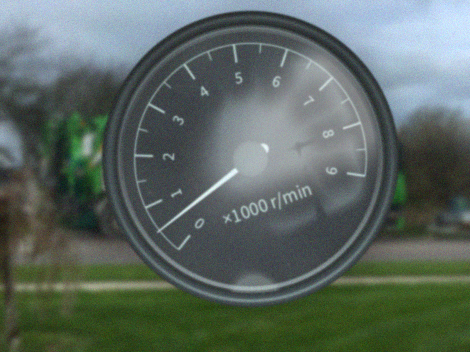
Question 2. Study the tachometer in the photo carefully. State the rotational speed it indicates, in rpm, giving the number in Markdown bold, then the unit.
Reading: **500** rpm
